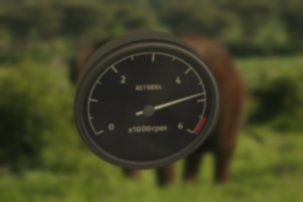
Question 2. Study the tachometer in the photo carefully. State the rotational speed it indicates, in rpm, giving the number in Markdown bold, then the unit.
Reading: **4750** rpm
